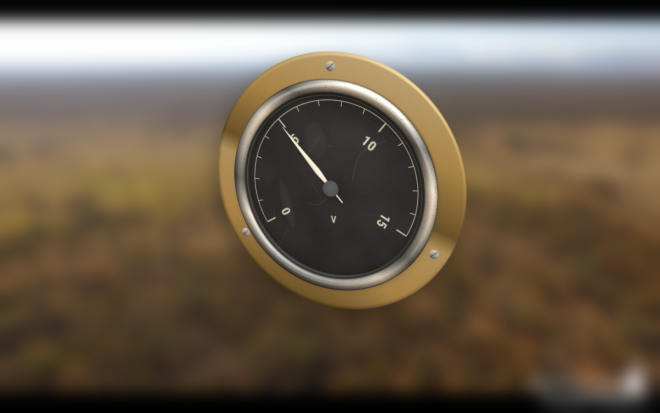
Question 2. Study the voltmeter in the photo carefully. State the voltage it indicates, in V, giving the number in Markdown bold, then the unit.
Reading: **5** V
